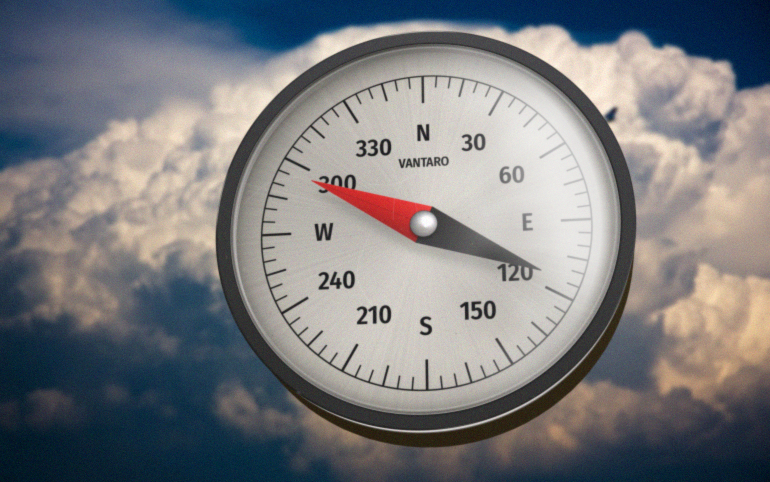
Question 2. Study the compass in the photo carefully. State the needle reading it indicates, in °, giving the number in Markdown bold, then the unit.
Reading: **295** °
